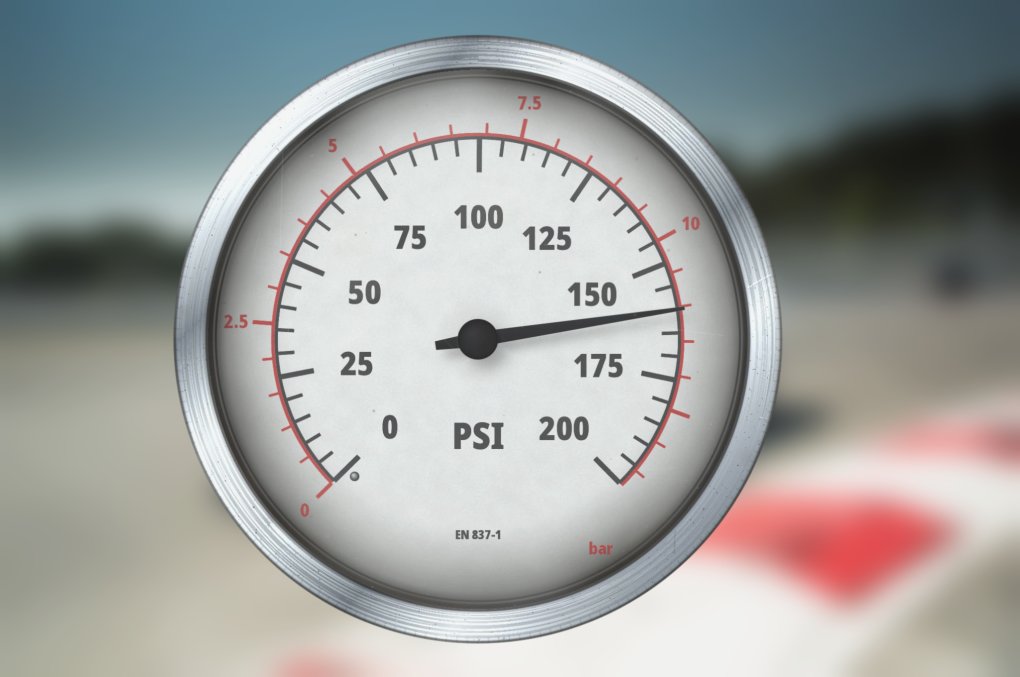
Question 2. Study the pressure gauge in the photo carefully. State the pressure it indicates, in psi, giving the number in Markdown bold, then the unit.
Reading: **160** psi
